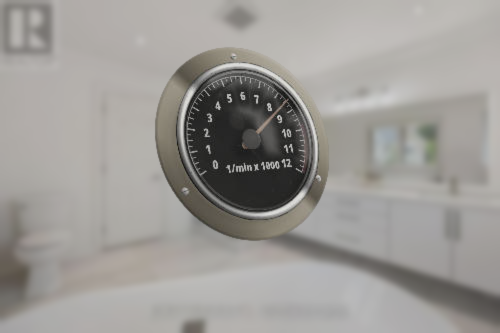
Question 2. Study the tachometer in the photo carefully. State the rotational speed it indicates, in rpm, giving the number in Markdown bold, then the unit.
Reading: **8500** rpm
